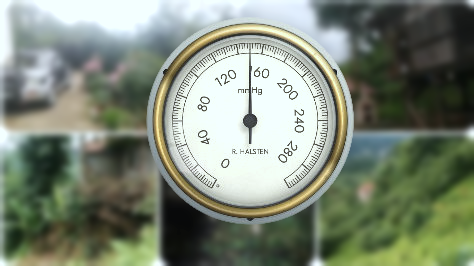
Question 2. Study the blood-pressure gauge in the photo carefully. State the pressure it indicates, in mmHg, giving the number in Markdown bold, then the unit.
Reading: **150** mmHg
